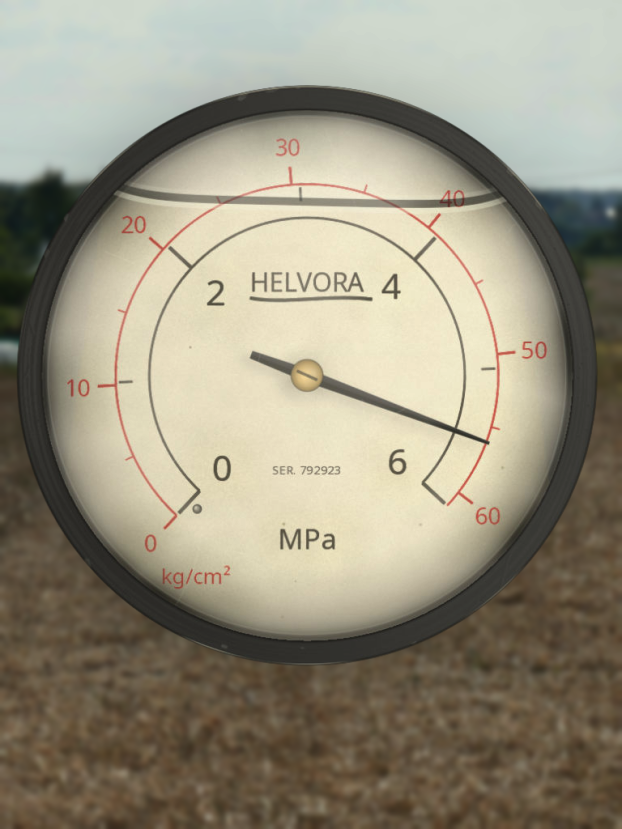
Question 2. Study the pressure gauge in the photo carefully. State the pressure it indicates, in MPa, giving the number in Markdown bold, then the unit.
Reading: **5.5** MPa
